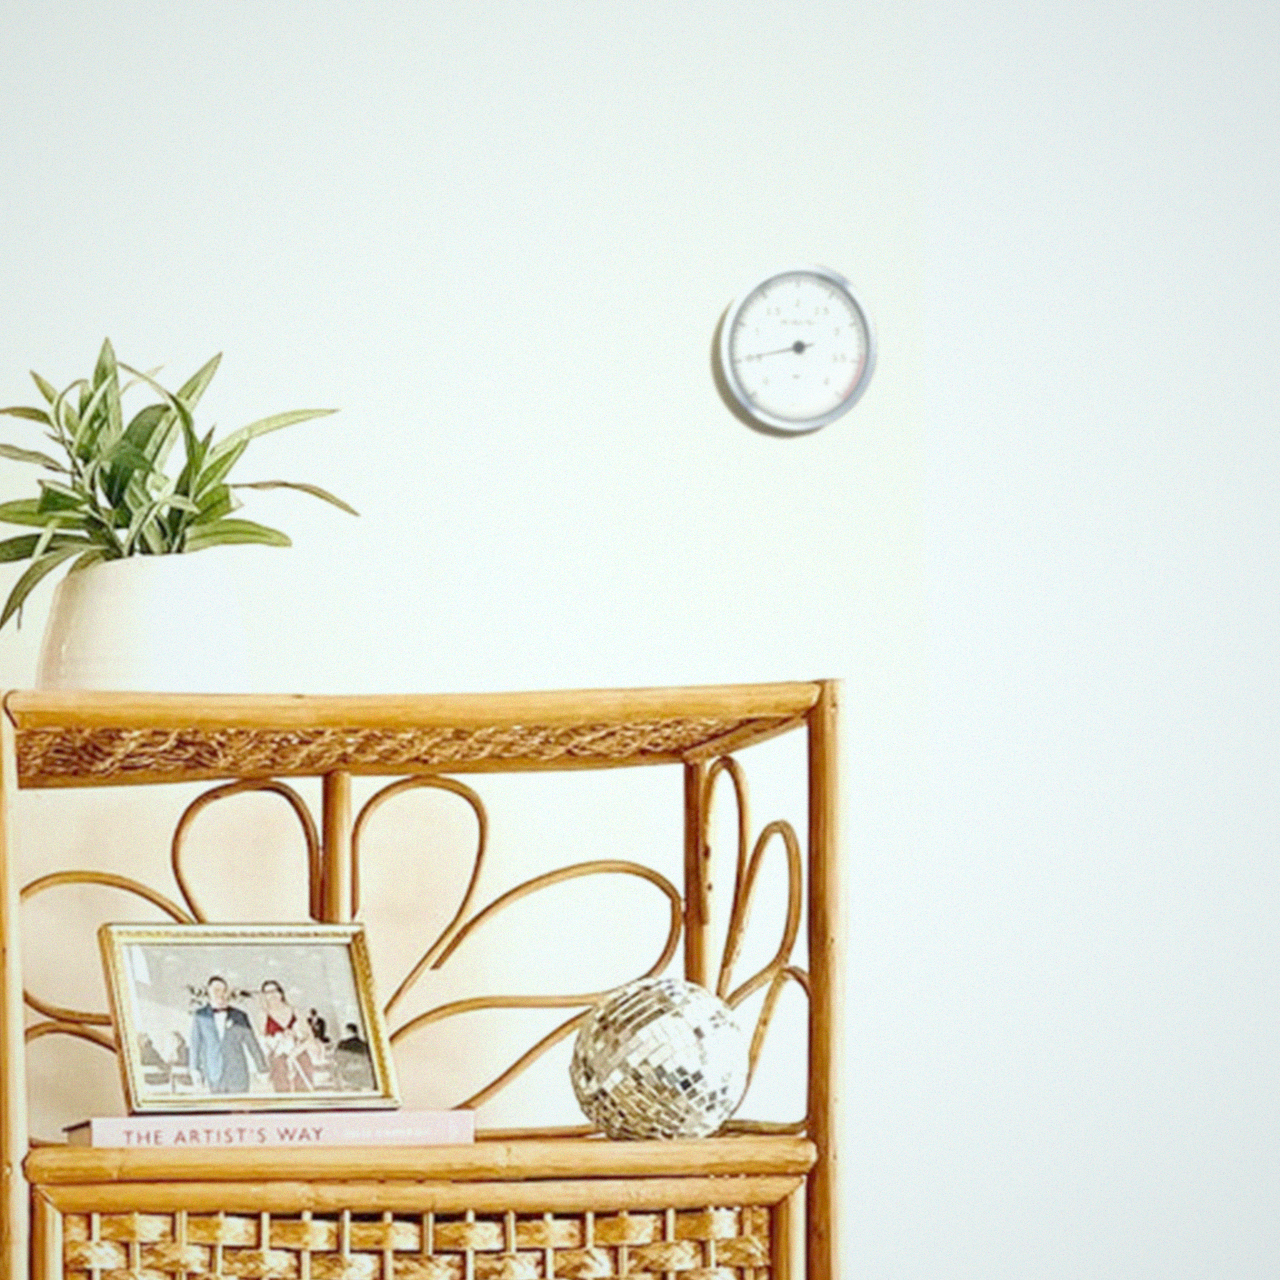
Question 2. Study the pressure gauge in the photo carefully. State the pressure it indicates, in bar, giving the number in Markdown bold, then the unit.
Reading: **0.5** bar
